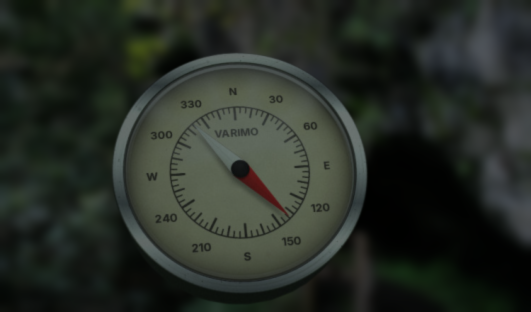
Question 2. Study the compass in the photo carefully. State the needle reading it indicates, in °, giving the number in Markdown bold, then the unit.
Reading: **140** °
